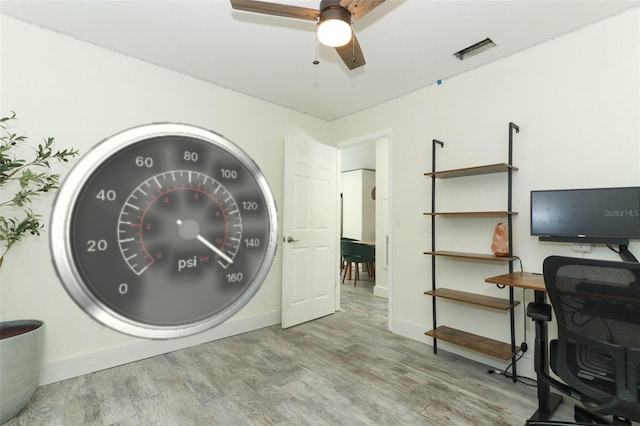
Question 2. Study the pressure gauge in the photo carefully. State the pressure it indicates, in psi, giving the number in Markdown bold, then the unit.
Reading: **155** psi
